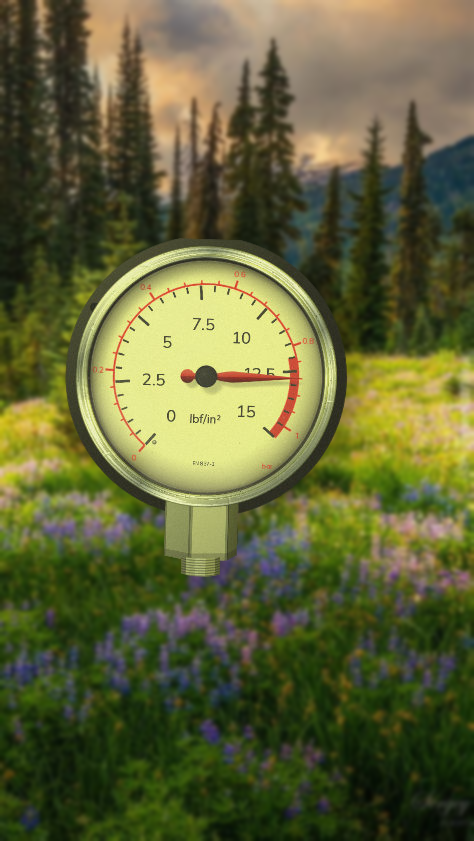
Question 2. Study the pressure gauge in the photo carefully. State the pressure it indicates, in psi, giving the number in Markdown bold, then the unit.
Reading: **12.75** psi
